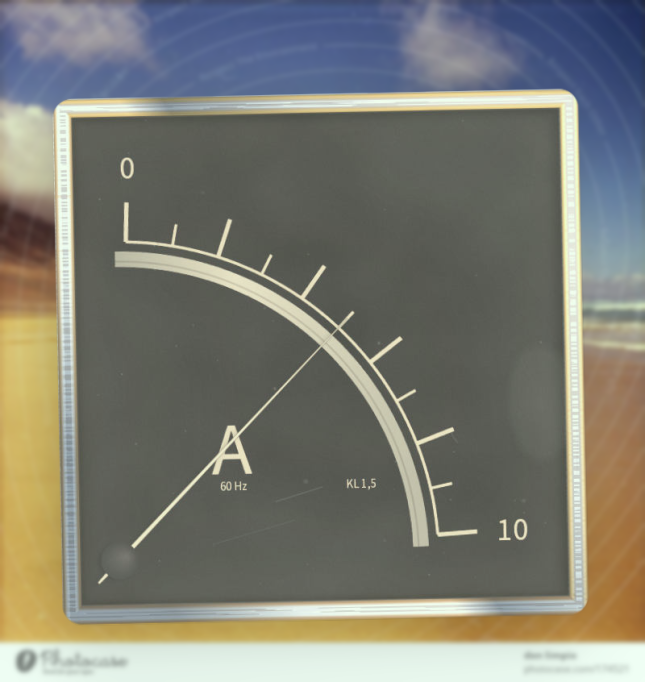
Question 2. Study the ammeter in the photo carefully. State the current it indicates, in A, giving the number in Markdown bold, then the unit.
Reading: **5** A
